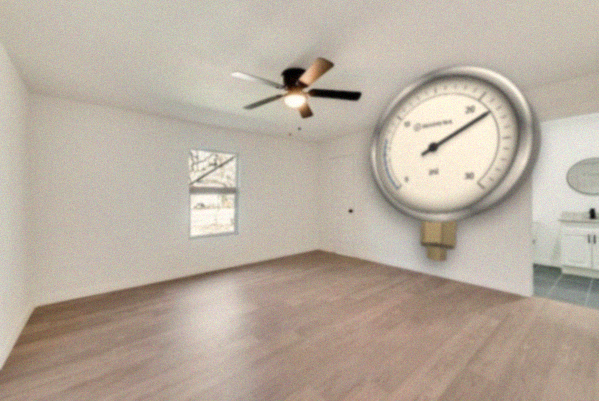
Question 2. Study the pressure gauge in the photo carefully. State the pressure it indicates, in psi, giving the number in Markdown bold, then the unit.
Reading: **22** psi
